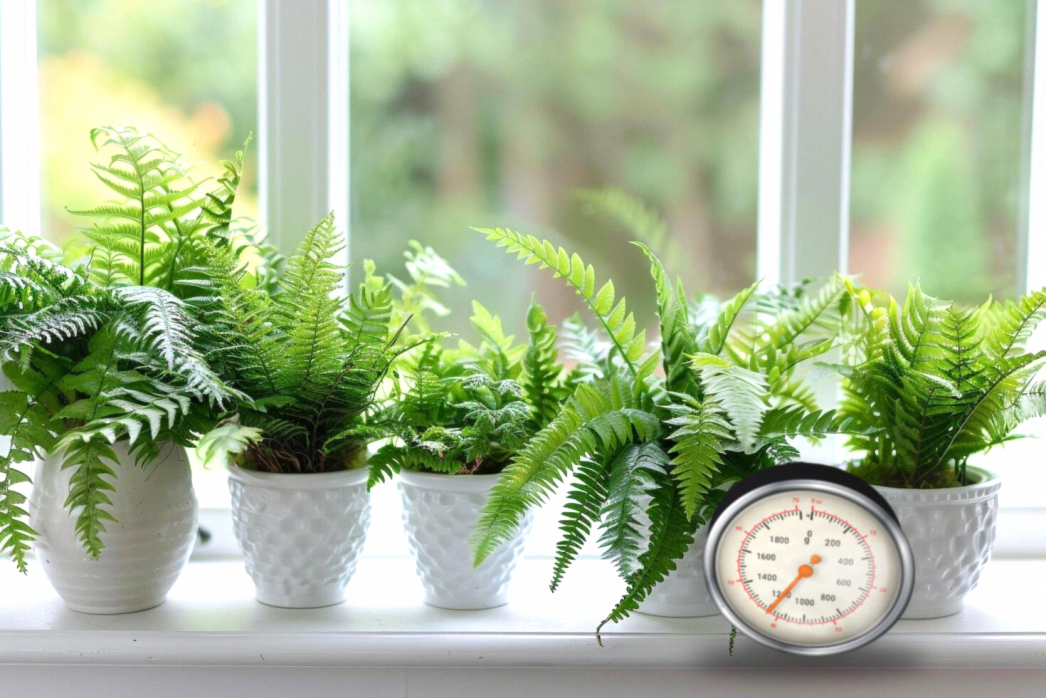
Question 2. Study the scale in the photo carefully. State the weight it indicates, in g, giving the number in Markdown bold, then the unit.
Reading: **1200** g
